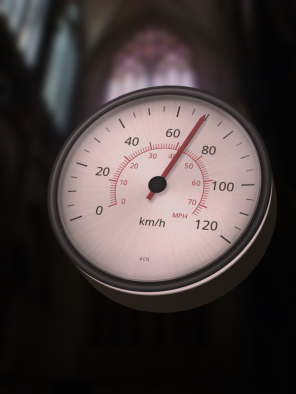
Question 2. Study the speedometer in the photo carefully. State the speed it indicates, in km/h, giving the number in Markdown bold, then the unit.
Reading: **70** km/h
